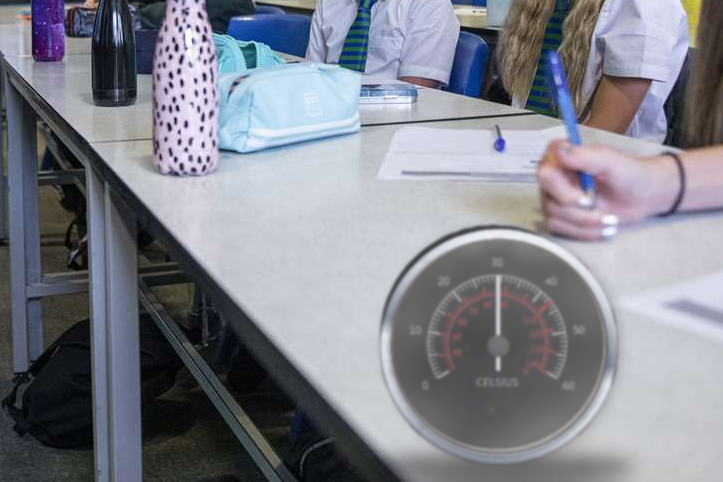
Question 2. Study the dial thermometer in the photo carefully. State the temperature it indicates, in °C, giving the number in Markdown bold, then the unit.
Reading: **30** °C
